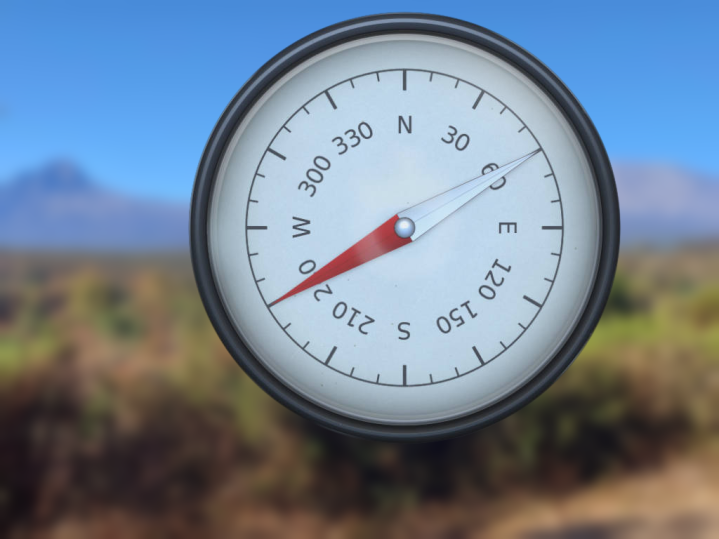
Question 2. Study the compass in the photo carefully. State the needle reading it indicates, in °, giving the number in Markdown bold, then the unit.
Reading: **240** °
